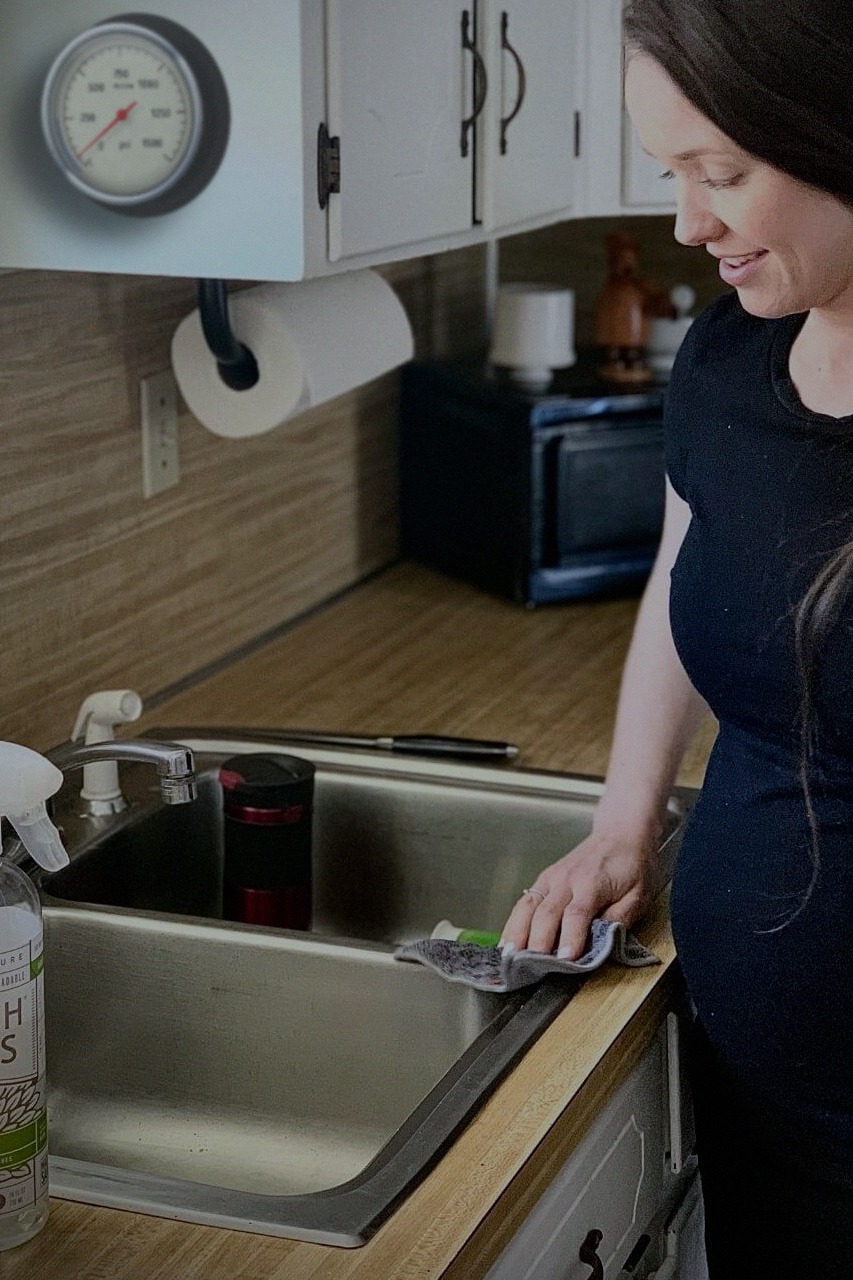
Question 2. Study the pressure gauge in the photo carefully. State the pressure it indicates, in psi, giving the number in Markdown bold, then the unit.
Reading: **50** psi
